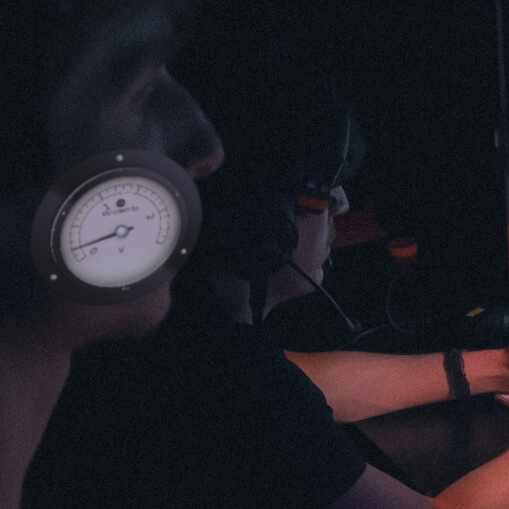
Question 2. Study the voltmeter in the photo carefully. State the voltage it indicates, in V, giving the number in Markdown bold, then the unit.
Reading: **0.2** V
